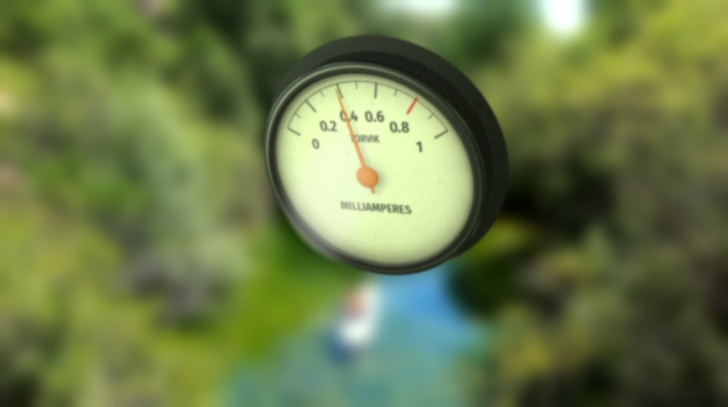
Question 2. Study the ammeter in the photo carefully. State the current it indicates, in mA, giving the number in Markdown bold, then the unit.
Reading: **0.4** mA
